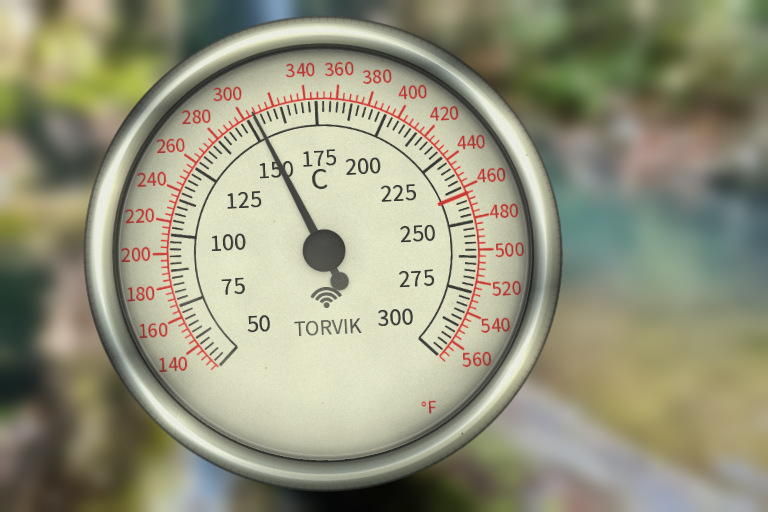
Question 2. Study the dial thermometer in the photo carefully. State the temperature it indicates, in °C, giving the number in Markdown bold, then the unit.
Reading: **152.5** °C
